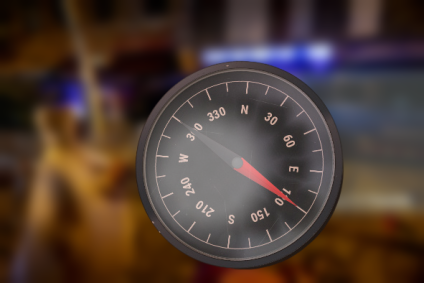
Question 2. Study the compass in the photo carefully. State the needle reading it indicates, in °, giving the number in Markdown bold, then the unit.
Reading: **120** °
